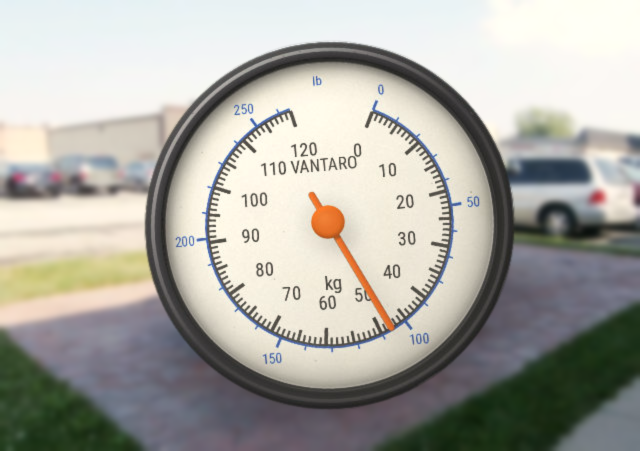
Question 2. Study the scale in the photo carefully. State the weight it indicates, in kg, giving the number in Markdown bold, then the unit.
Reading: **48** kg
